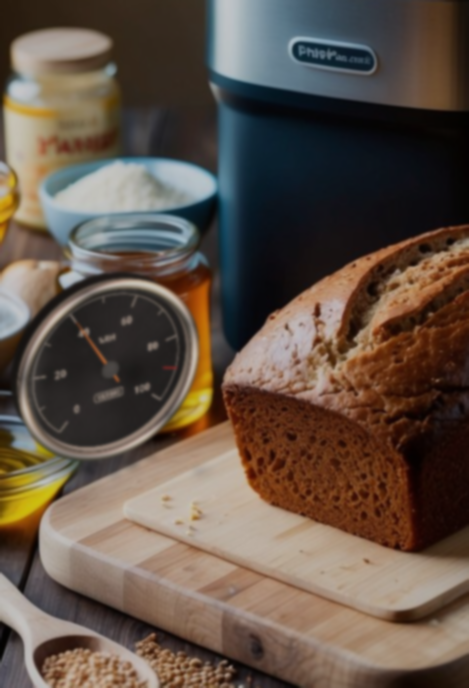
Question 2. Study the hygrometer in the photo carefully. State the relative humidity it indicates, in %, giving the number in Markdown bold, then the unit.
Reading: **40** %
